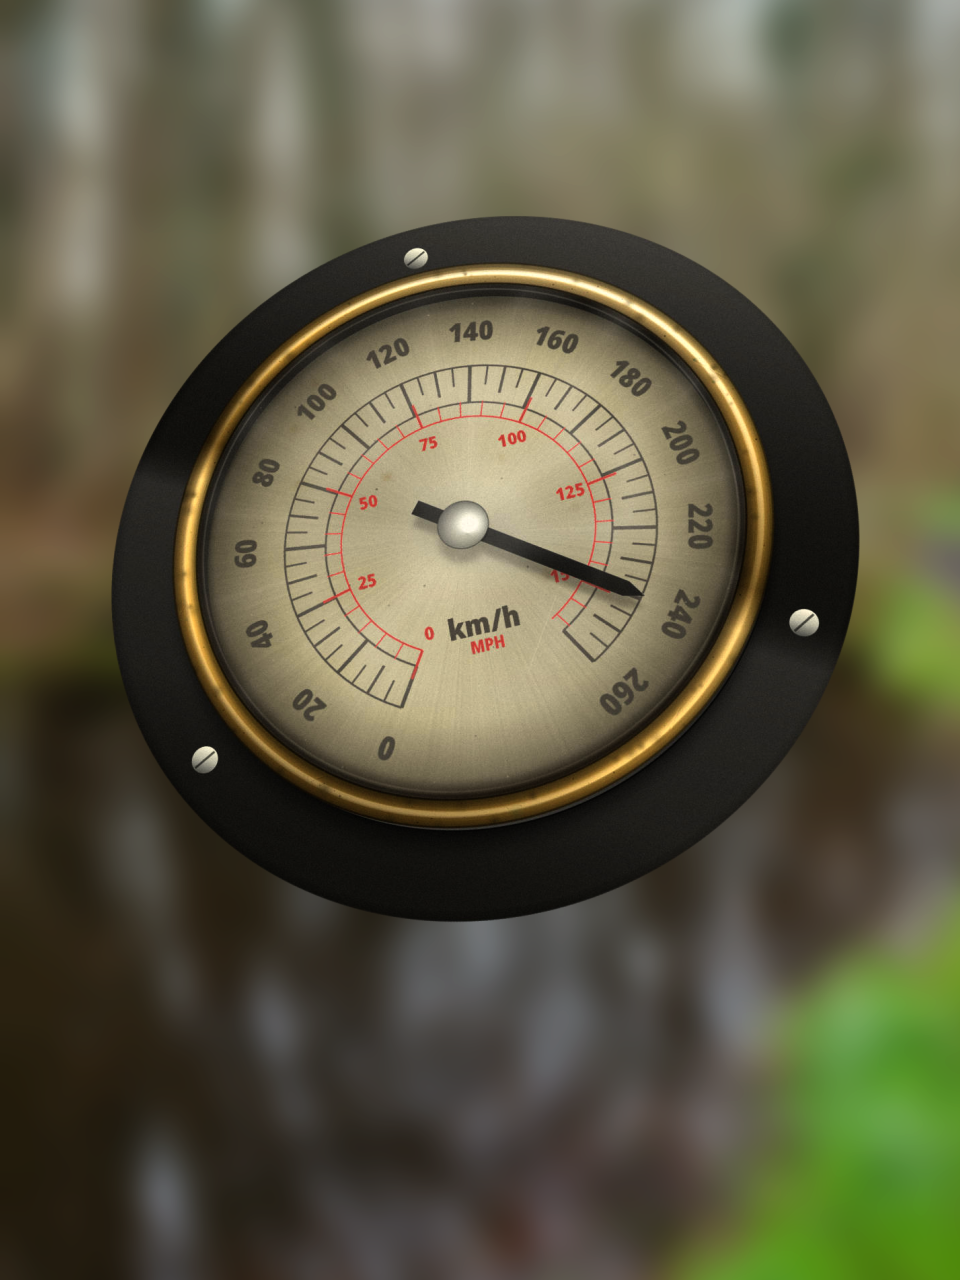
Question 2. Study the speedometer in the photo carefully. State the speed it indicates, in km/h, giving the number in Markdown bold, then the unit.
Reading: **240** km/h
